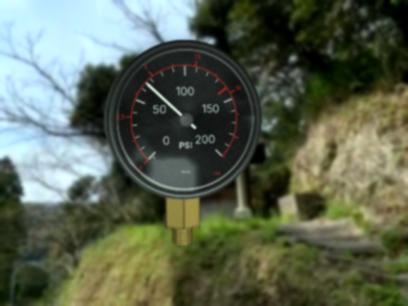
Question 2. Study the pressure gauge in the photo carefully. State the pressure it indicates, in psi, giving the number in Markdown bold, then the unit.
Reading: **65** psi
